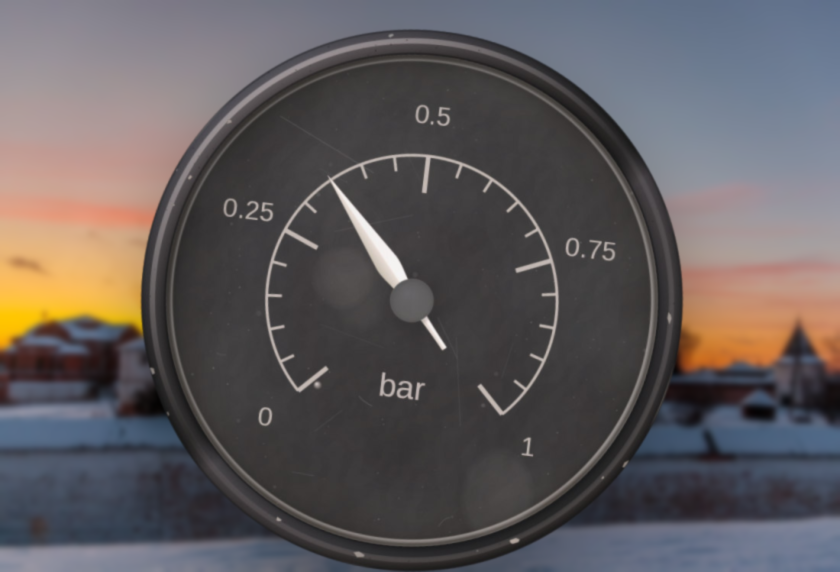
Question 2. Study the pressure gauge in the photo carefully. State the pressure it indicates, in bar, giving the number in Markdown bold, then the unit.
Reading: **0.35** bar
